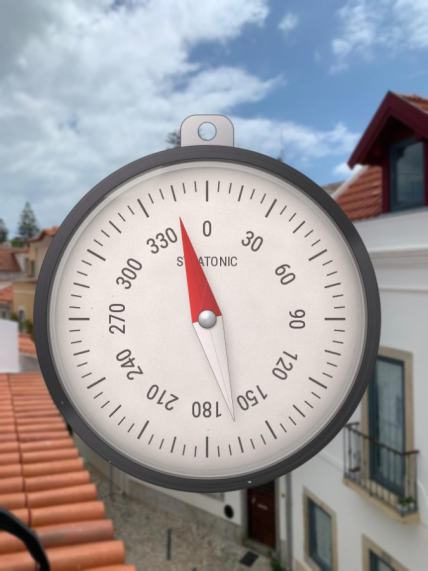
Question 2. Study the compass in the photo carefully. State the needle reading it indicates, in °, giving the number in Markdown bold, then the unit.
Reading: **345** °
